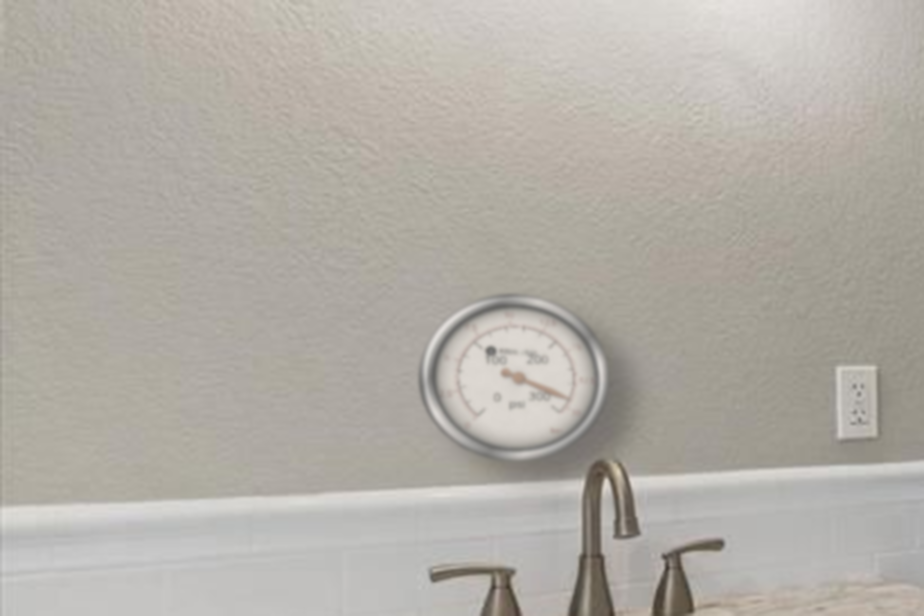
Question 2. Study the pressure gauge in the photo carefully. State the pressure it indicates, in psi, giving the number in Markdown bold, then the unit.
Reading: **280** psi
